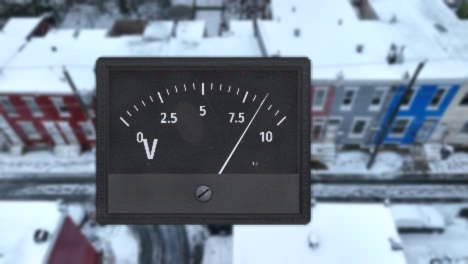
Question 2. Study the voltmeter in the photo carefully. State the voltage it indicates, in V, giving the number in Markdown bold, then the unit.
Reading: **8.5** V
